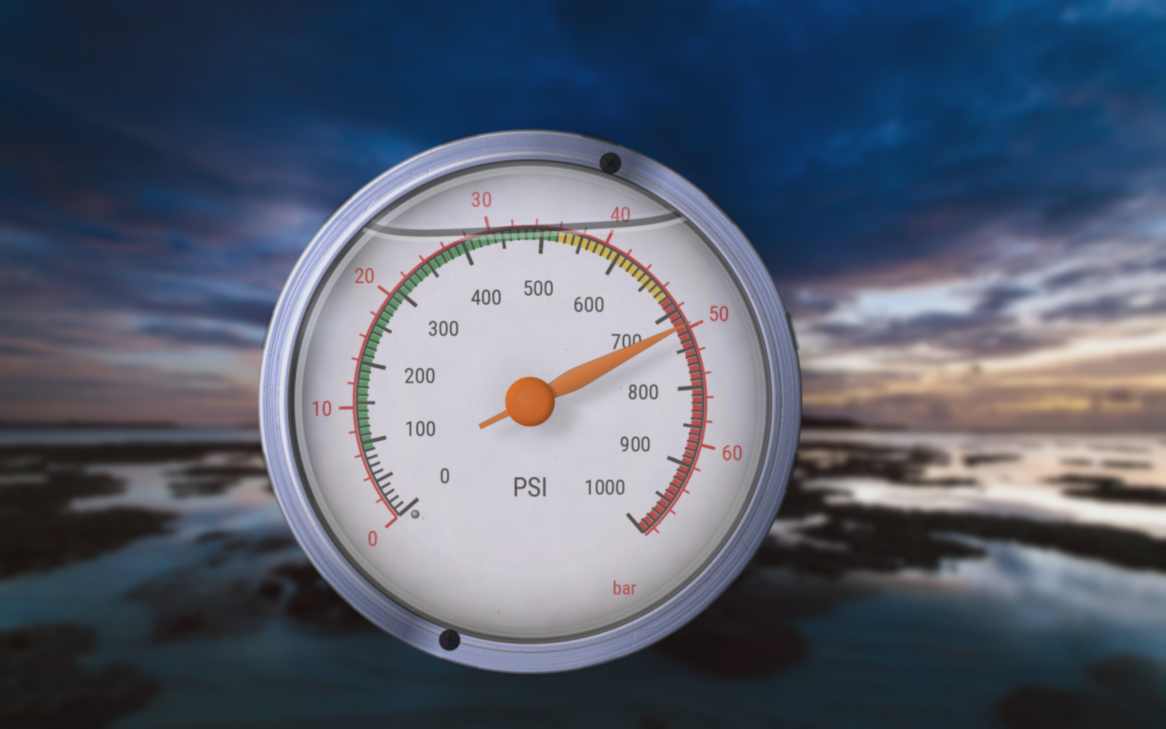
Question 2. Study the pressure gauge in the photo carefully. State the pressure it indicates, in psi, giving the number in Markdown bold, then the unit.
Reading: **720** psi
